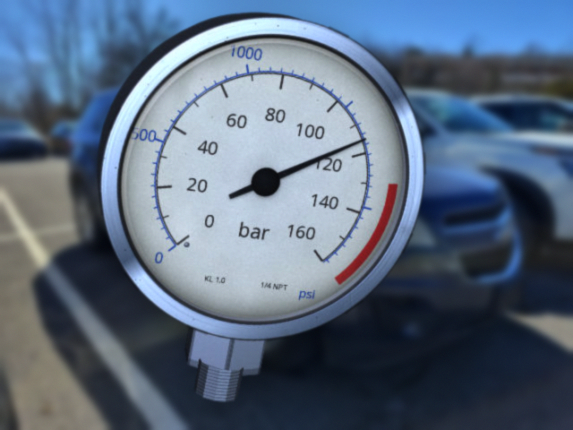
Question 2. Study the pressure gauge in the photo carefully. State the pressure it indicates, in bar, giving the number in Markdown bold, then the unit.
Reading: **115** bar
